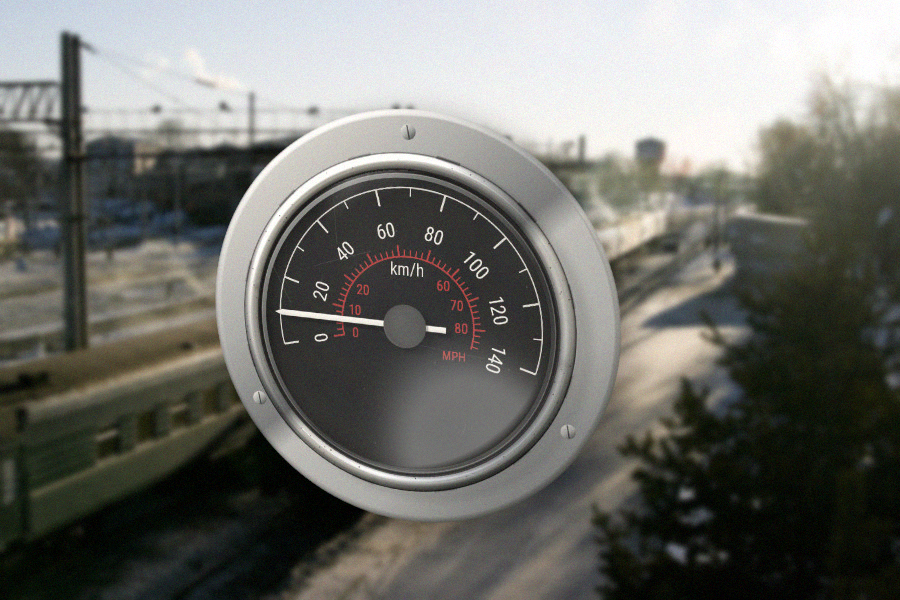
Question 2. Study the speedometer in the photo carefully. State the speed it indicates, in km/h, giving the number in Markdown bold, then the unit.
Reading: **10** km/h
